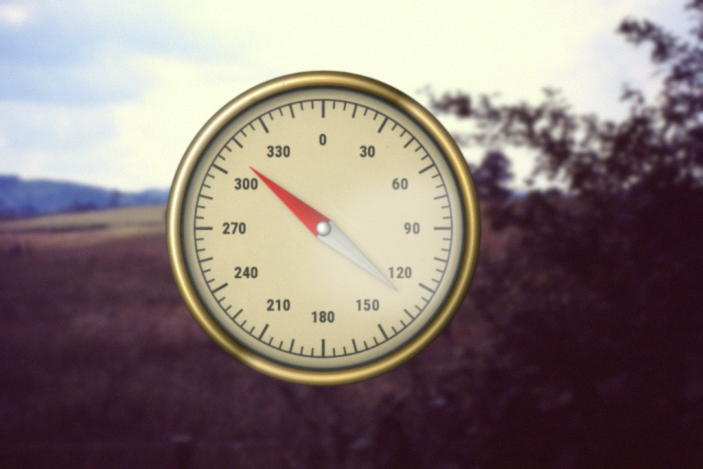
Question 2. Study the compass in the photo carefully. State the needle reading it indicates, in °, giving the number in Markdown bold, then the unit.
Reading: **310** °
